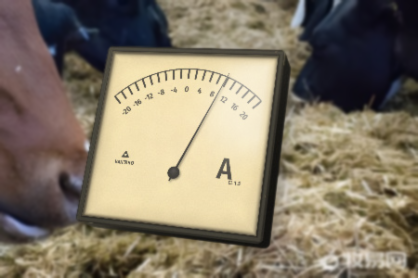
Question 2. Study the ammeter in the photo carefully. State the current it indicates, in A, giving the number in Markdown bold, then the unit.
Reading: **10** A
